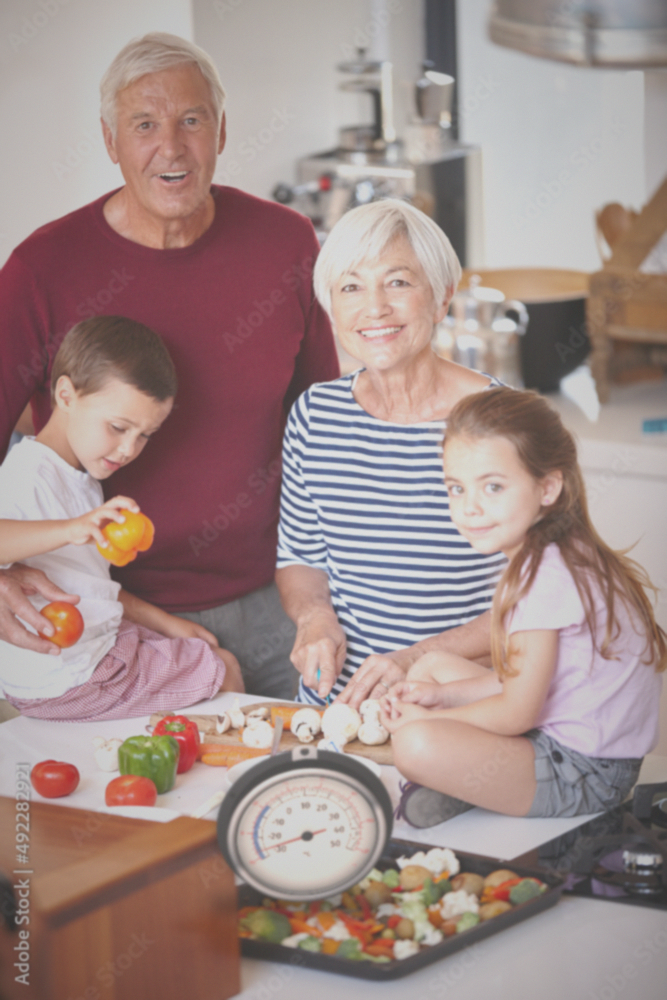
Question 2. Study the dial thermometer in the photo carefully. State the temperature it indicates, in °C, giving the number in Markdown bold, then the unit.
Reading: **-25** °C
